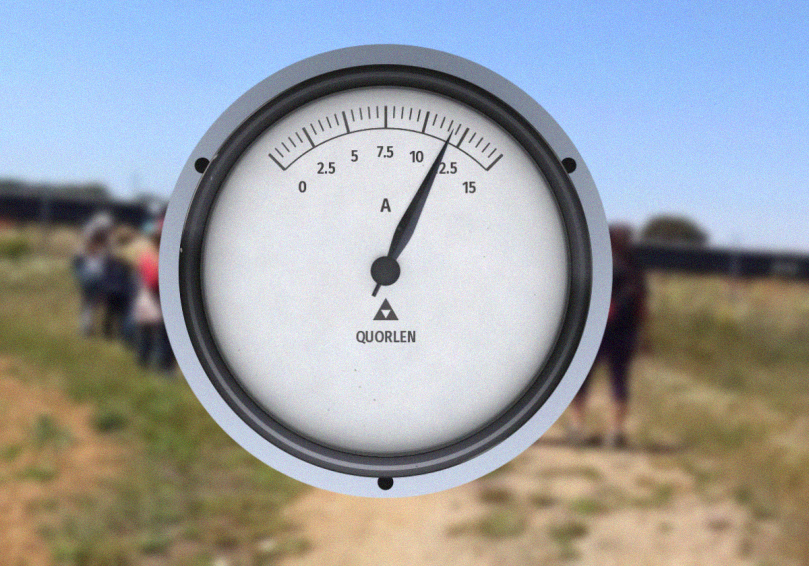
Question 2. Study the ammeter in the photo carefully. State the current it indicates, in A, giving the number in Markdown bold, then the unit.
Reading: **11.75** A
